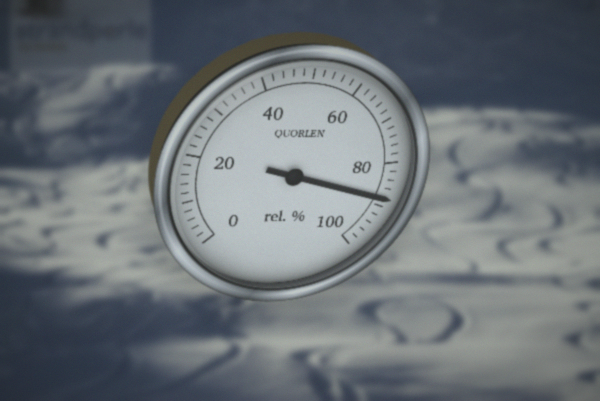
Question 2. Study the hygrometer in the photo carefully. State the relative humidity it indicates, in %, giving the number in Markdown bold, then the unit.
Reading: **88** %
